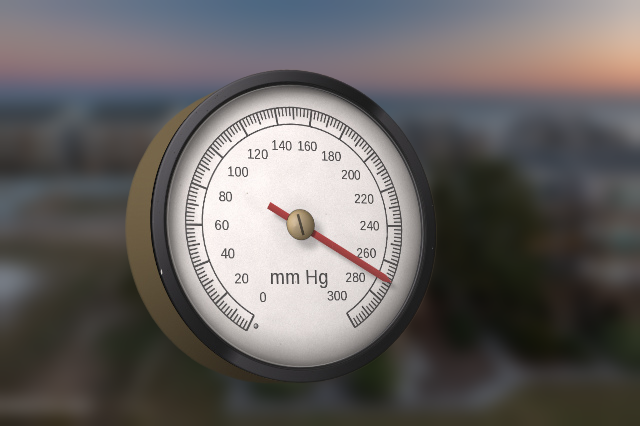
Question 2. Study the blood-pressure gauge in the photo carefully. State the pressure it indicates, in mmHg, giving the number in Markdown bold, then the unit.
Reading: **270** mmHg
